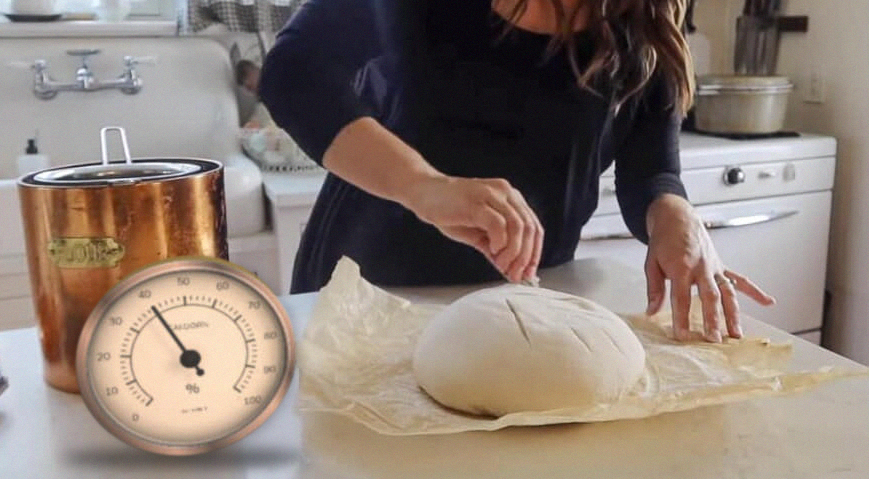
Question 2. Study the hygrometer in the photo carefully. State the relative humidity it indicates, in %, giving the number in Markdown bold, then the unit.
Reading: **40** %
